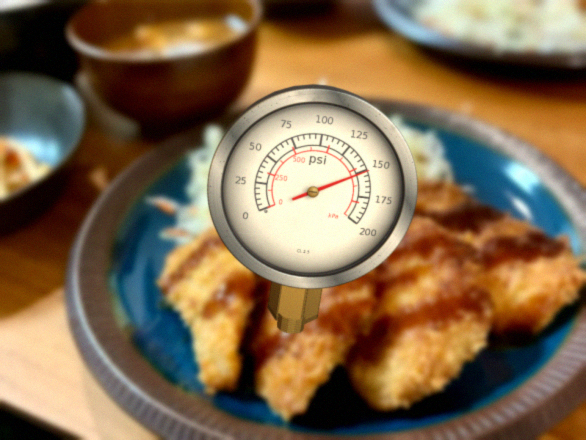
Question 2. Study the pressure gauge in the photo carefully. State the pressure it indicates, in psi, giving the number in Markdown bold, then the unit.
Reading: **150** psi
